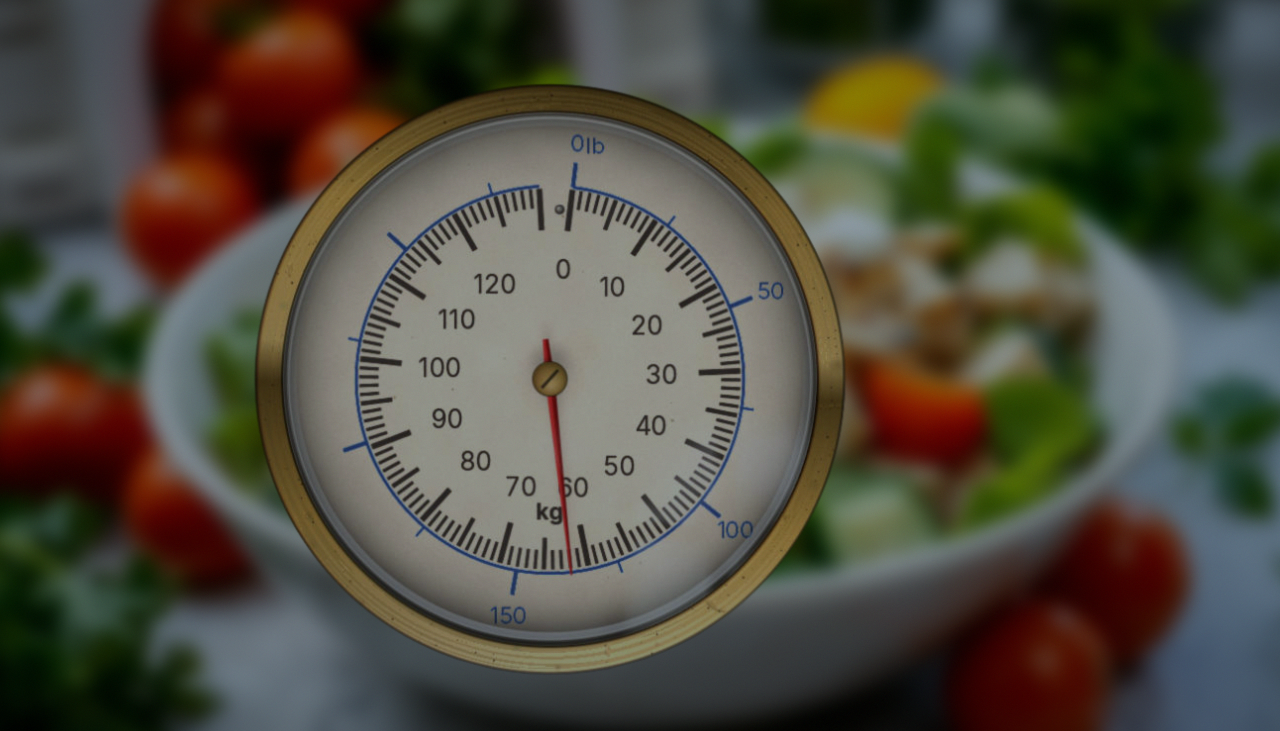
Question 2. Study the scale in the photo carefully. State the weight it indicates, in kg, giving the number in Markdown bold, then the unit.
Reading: **62** kg
